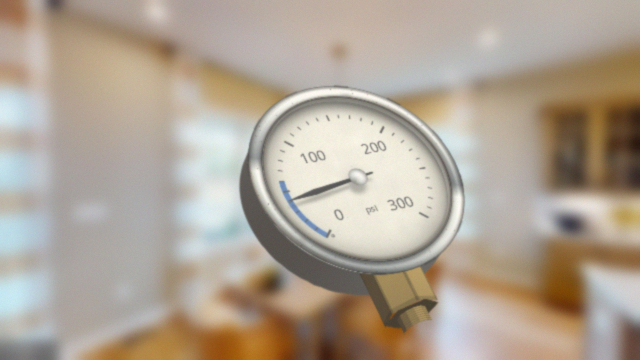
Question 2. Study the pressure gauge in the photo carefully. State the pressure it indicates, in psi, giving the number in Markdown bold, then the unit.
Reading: **40** psi
